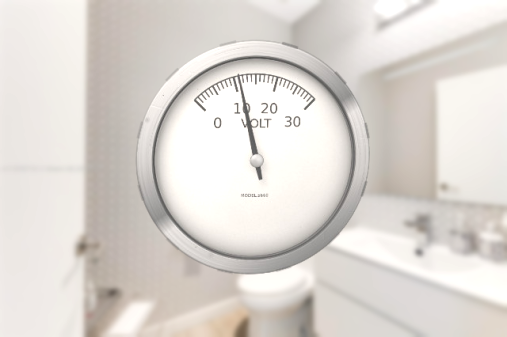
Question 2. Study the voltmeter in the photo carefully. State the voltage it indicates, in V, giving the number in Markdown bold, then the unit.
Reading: **11** V
